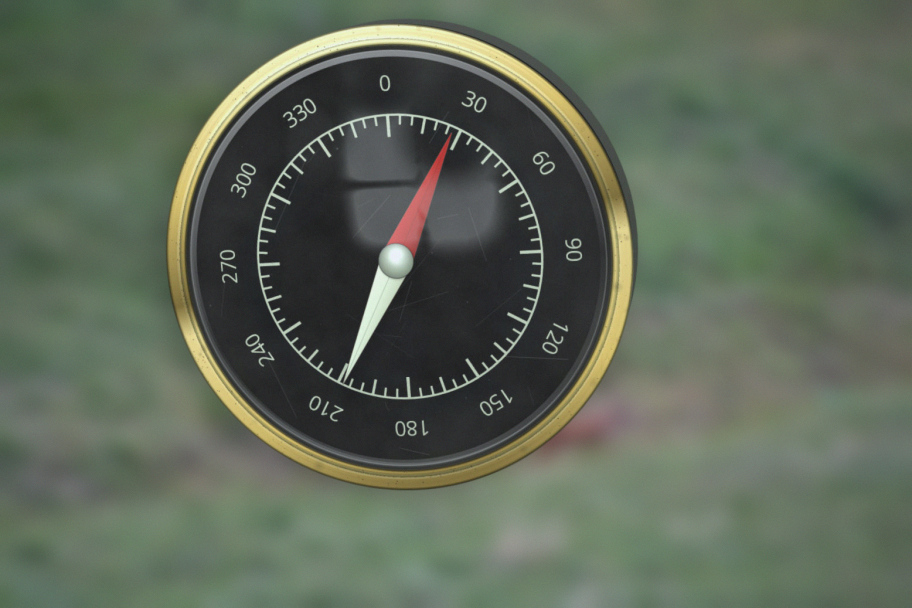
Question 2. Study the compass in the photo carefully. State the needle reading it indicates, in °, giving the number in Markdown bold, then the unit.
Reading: **27.5** °
